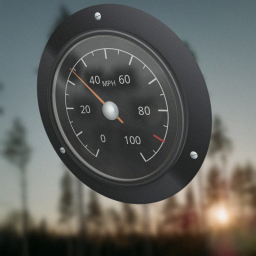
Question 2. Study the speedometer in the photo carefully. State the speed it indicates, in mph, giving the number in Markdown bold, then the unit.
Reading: **35** mph
